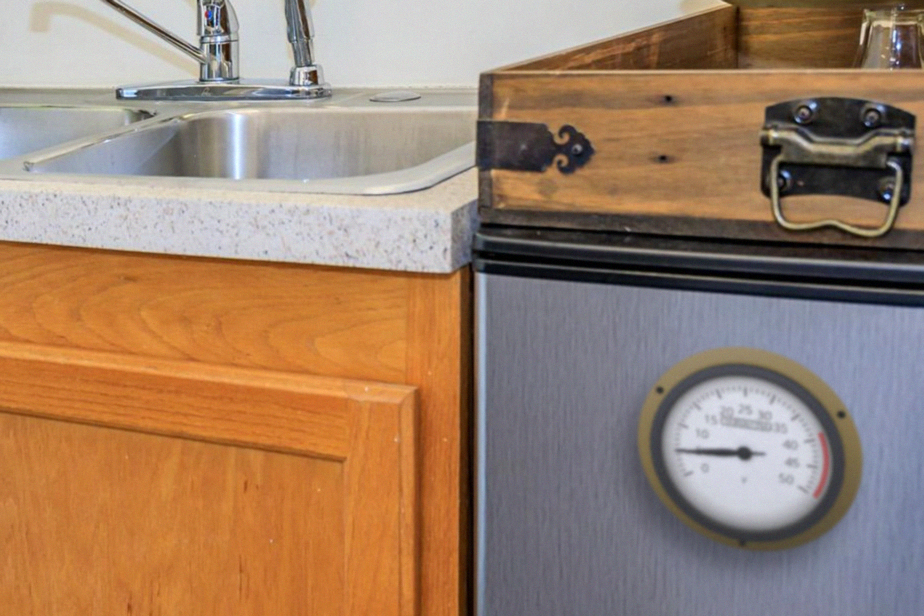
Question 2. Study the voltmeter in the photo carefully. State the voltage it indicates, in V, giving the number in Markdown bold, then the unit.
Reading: **5** V
